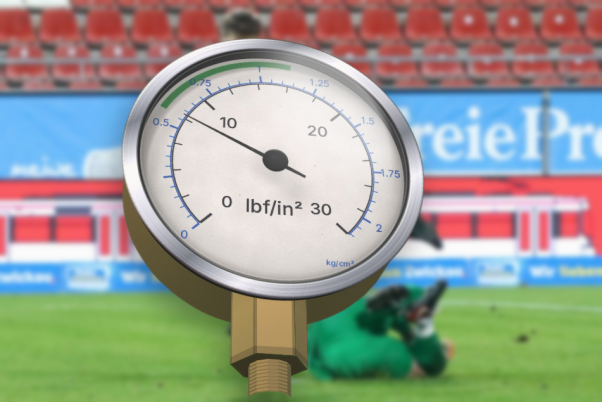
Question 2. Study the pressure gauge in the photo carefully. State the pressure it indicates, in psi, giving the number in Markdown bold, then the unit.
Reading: **8** psi
